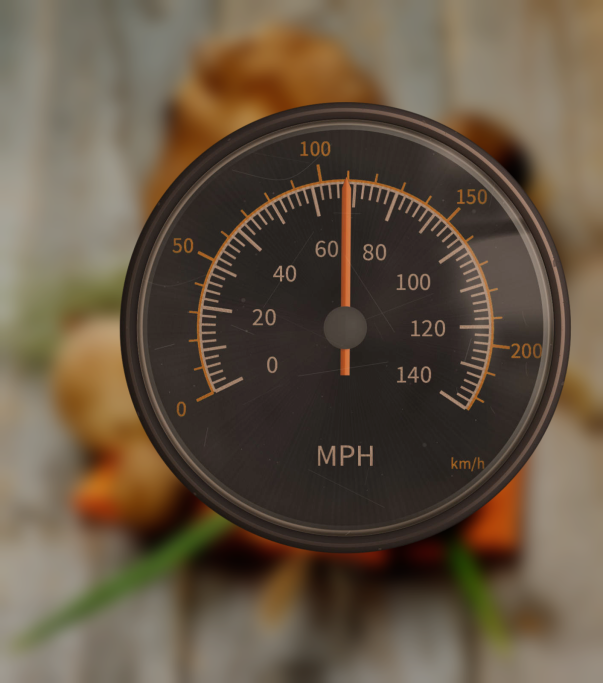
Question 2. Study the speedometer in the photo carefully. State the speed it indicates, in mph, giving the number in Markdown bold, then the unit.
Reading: **68** mph
